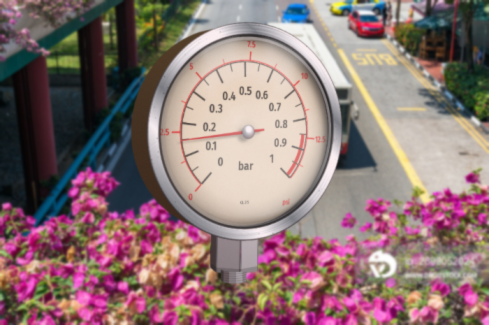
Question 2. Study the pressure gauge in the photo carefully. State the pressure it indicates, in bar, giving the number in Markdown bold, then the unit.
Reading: **0.15** bar
